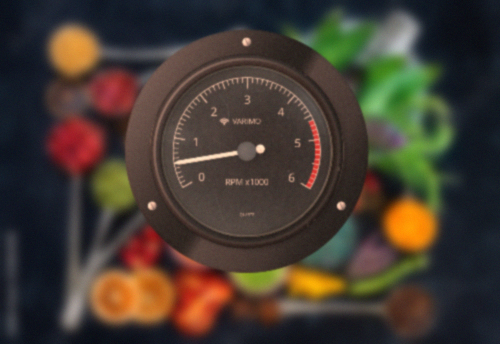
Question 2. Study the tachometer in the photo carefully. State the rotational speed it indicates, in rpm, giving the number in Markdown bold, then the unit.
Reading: **500** rpm
